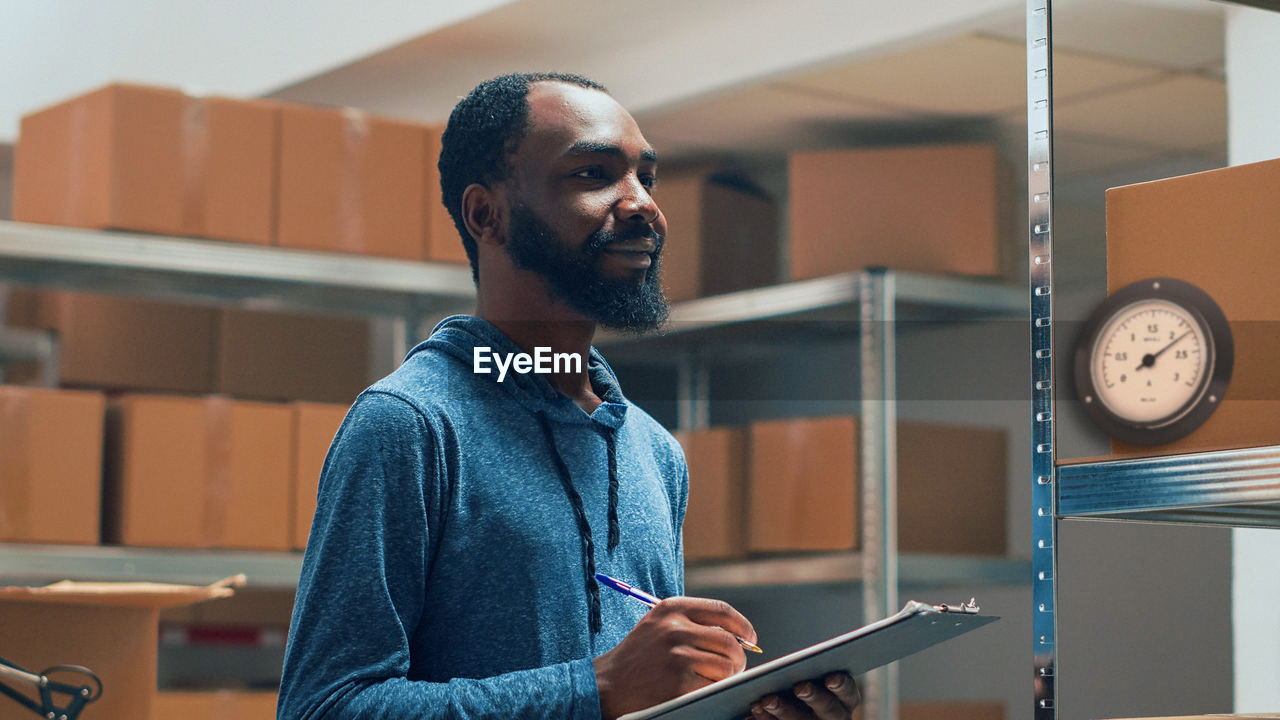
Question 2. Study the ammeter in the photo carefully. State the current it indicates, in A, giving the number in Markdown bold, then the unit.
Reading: **2.2** A
